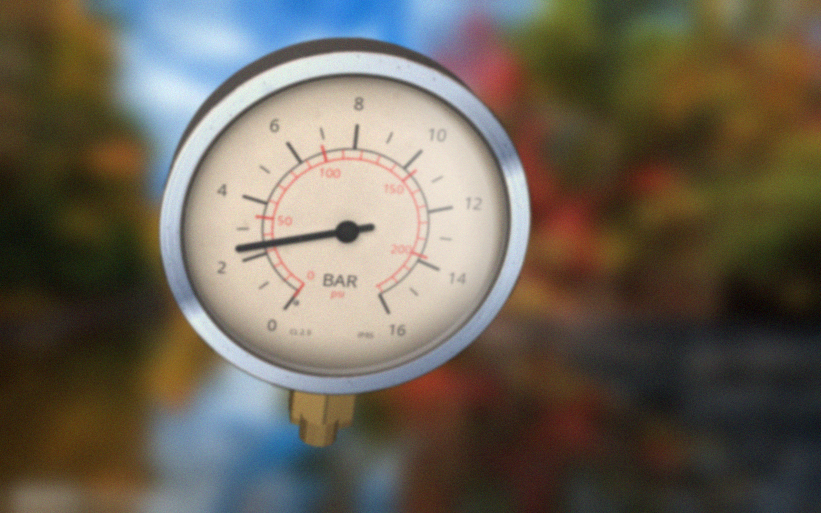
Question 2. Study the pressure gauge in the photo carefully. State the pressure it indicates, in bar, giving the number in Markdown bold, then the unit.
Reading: **2.5** bar
